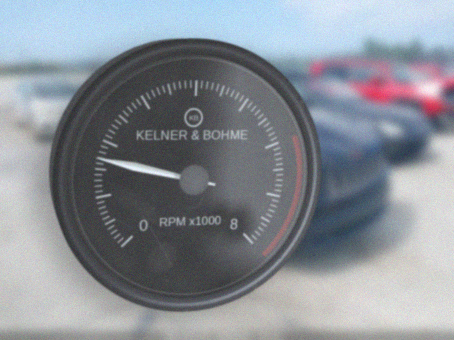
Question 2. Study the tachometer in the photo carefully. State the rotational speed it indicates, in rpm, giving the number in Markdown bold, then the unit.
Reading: **1700** rpm
